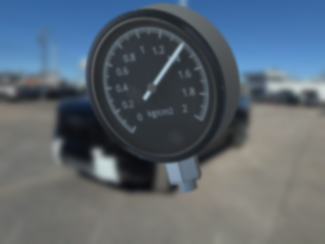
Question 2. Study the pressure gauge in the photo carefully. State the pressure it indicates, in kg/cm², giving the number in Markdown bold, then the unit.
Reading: **1.4** kg/cm²
